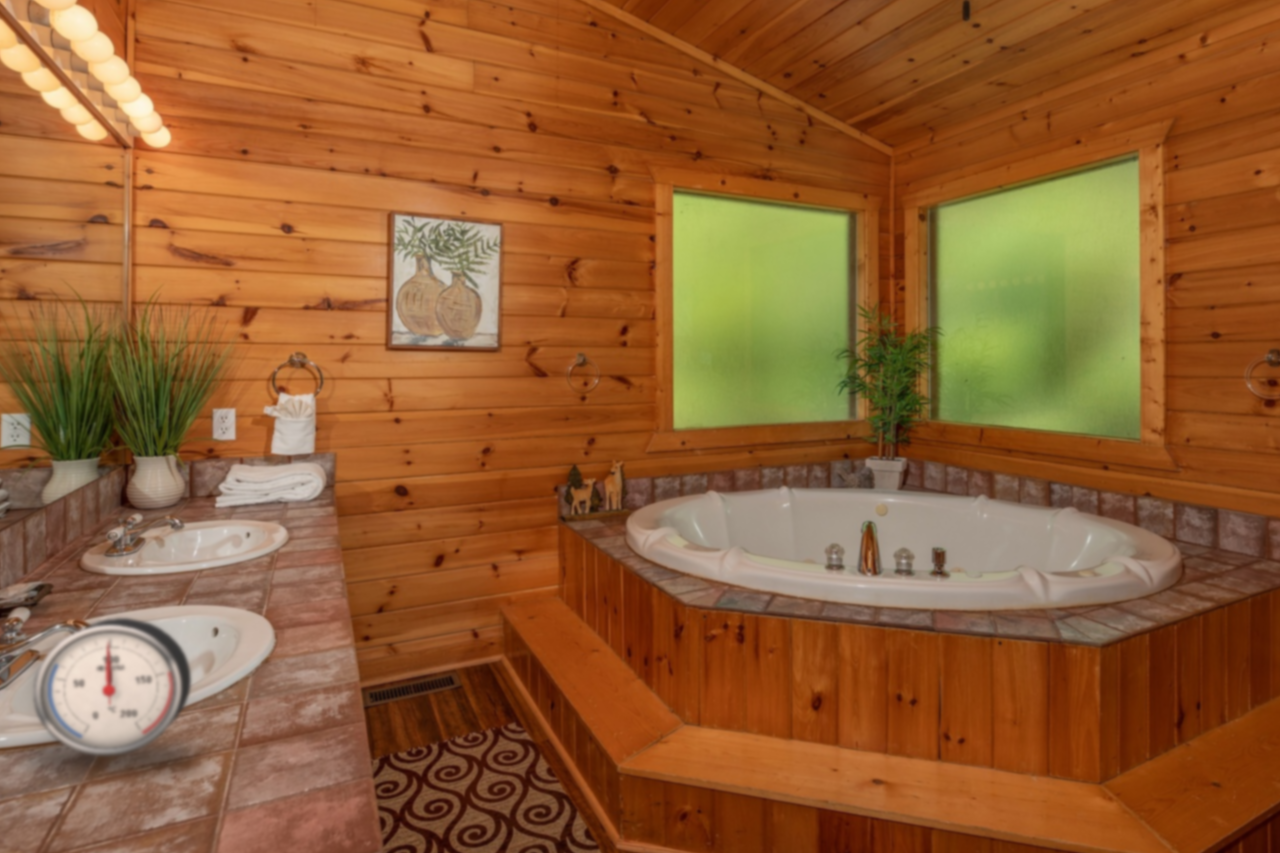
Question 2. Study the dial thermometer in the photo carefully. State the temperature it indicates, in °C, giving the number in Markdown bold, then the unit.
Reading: **100** °C
